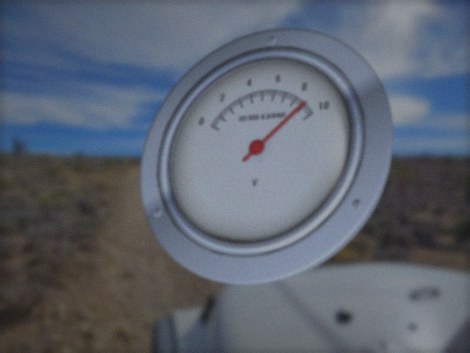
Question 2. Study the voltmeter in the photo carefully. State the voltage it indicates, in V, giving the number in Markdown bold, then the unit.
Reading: **9** V
